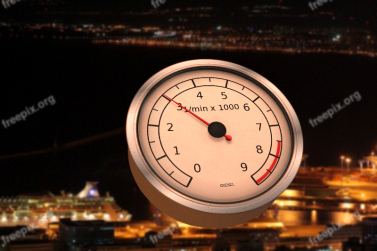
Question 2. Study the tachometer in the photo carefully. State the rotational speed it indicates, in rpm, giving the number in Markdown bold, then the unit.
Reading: **3000** rpm
